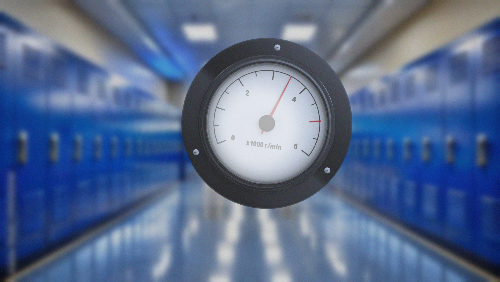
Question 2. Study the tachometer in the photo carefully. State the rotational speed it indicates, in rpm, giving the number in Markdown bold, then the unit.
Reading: **3500** rpm
